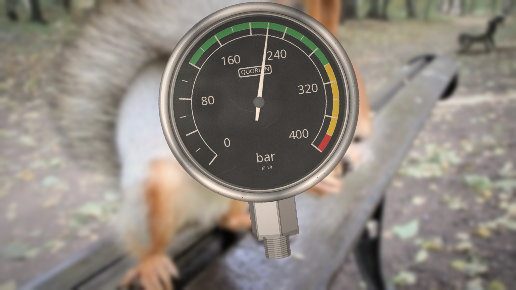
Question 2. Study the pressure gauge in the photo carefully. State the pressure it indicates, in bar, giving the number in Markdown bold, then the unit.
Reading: **220** bar
